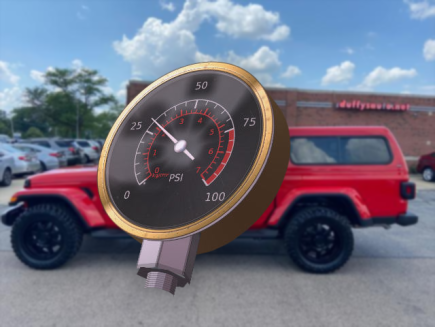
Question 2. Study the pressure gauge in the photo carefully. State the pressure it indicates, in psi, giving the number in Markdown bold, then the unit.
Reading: **30** psi
